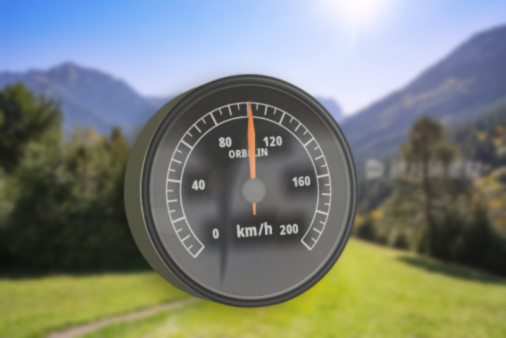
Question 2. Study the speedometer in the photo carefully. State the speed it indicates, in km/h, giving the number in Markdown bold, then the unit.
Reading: **100** km/h
